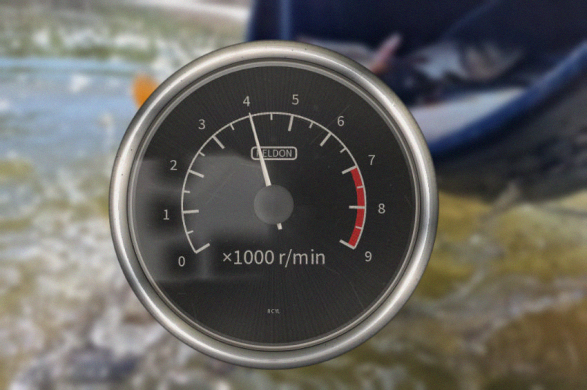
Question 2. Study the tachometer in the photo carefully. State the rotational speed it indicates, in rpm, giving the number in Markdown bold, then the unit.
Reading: **4000** rpm
